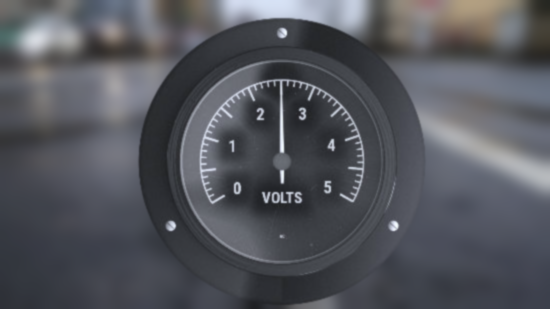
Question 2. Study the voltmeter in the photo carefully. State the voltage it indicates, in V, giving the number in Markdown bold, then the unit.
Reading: **2.5** V
